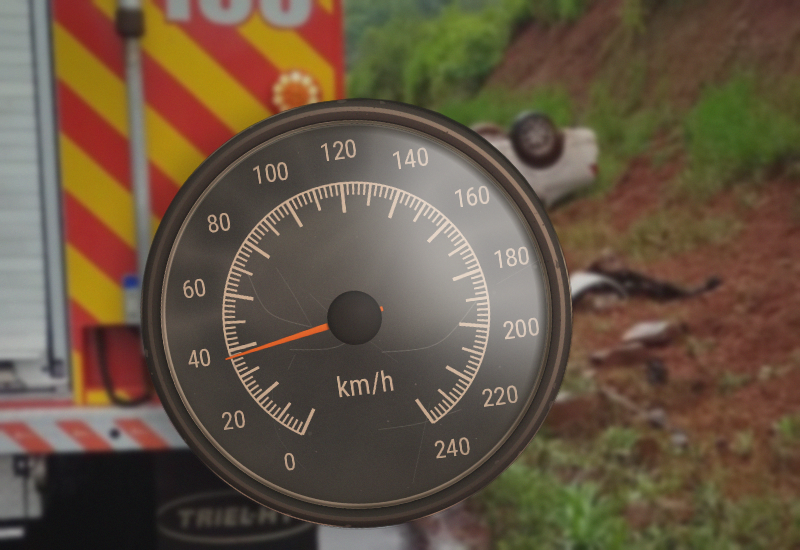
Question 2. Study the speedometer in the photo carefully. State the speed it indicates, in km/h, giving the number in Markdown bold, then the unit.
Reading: **38** km/h
